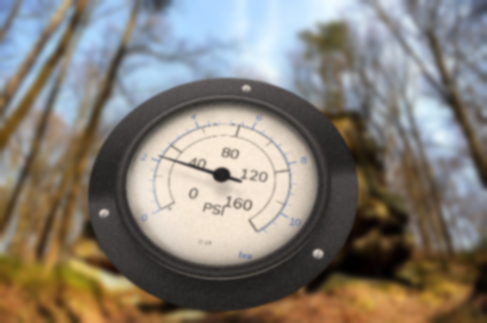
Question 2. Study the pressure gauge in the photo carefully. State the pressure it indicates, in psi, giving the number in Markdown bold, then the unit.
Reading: **30** psi
